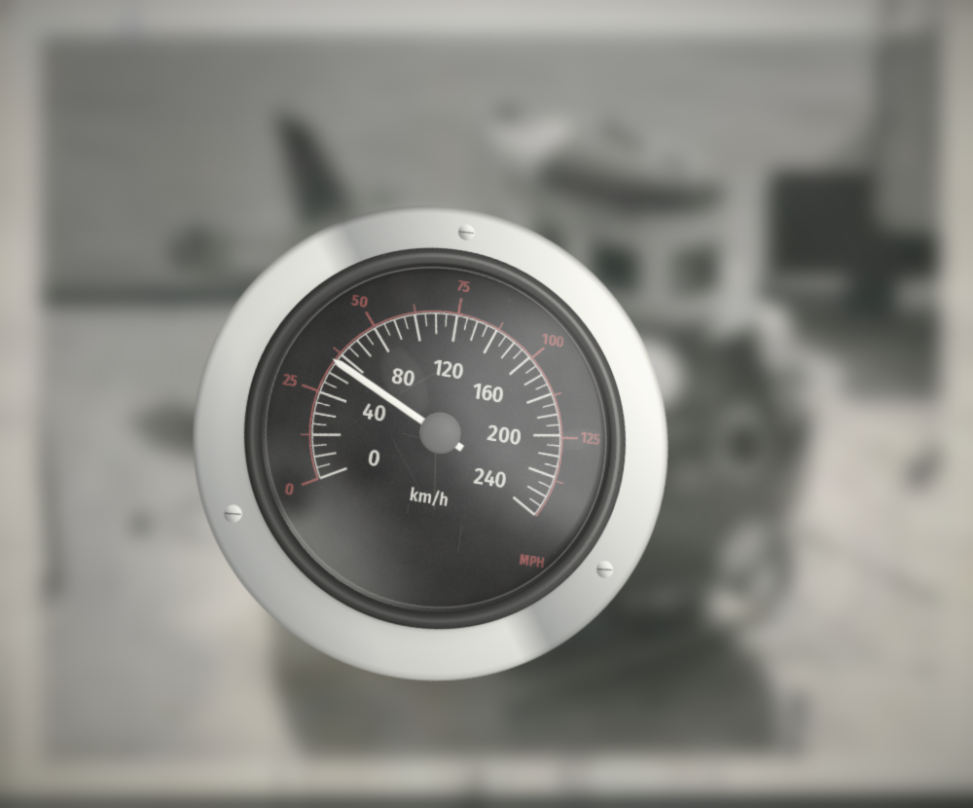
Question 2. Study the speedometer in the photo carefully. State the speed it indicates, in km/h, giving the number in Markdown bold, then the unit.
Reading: **55** km/h
